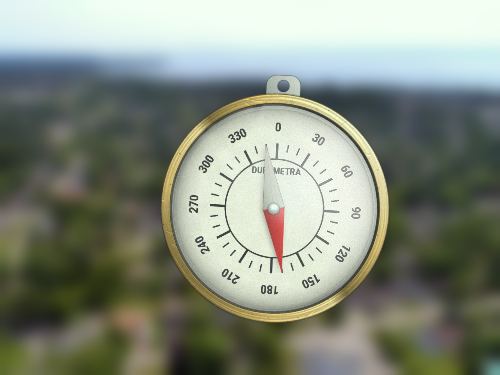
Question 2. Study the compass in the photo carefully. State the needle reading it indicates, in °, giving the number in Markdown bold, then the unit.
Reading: **170** °
